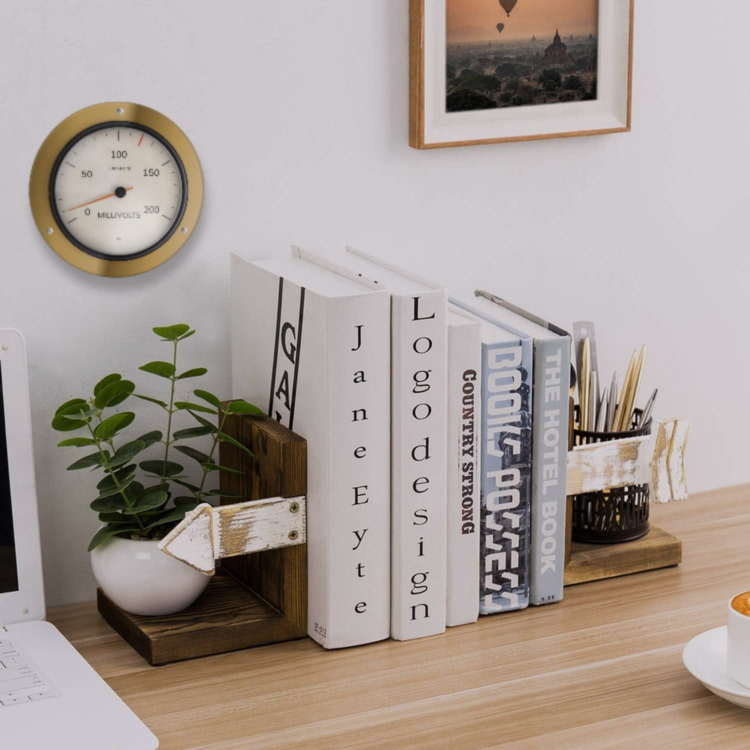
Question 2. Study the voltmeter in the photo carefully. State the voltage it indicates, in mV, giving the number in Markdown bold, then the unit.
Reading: **10** mV
